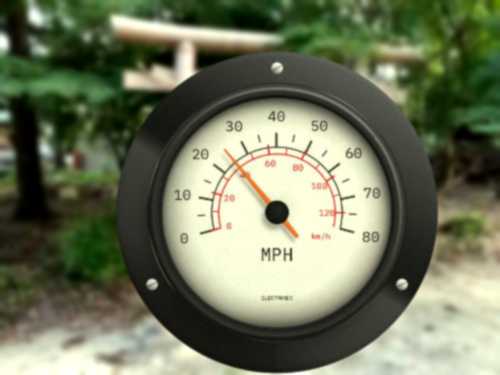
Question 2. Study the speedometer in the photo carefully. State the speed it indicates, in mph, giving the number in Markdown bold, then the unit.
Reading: **25** mph
